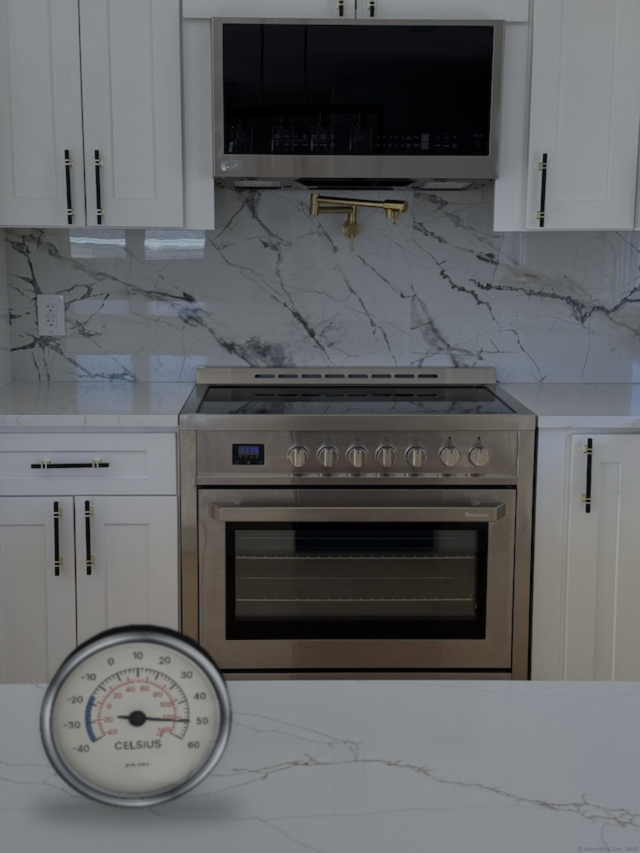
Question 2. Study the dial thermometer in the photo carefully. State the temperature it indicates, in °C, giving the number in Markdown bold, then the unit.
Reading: **50** °C
